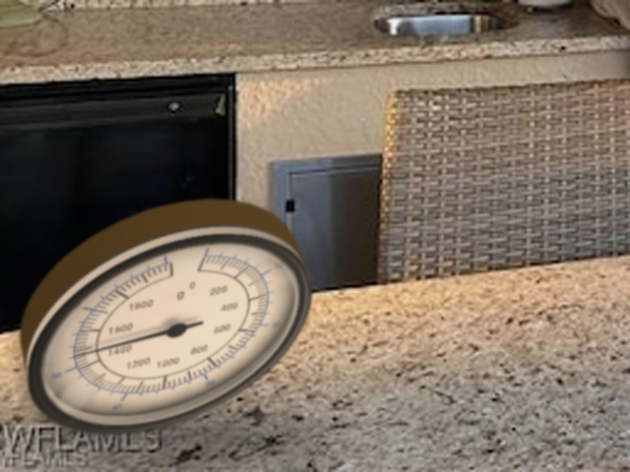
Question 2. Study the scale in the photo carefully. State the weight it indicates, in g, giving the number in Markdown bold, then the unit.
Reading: **1500** g
